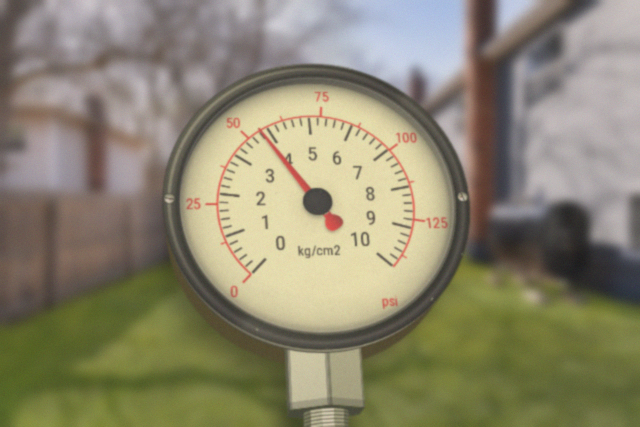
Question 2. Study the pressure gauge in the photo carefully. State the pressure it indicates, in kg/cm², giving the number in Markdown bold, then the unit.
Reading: **3.8** kg/cm²
